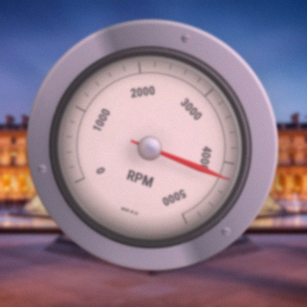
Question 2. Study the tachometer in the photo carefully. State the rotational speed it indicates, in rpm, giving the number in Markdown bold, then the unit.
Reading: **4200** rpm
